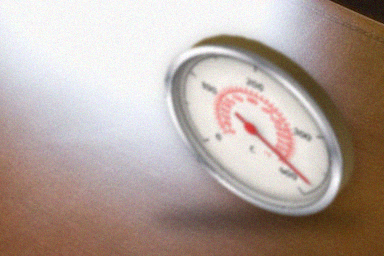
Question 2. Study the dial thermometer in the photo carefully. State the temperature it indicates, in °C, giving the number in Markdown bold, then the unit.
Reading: **375** °C
